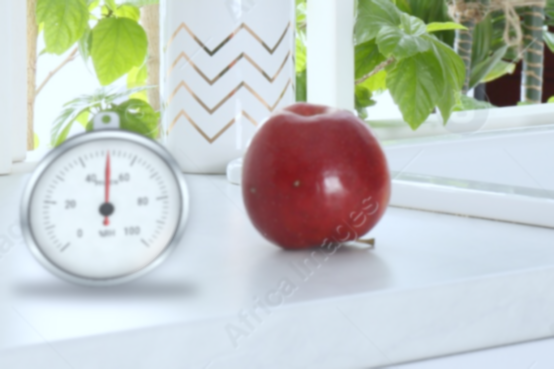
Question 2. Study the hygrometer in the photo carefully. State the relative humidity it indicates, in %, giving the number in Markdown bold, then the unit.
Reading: **50** %
